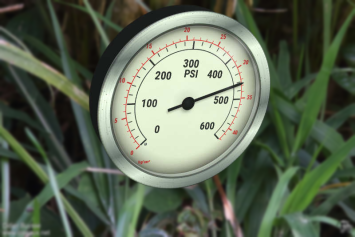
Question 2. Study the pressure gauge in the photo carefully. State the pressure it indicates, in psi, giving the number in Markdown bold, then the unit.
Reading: **460** psi
